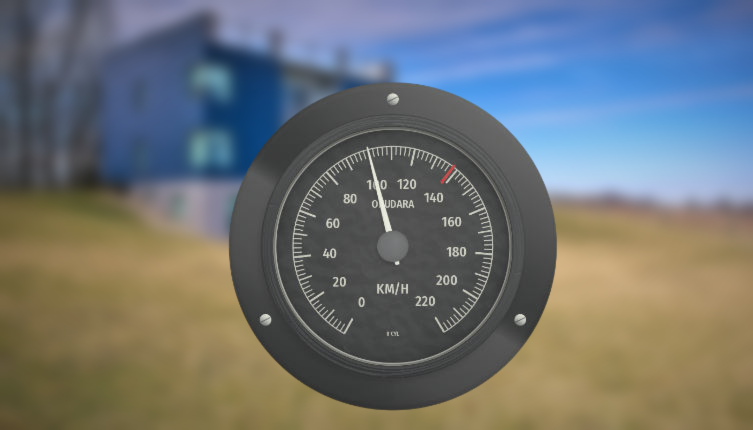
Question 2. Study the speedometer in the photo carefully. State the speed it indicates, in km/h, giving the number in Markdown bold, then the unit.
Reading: **100** km/h
